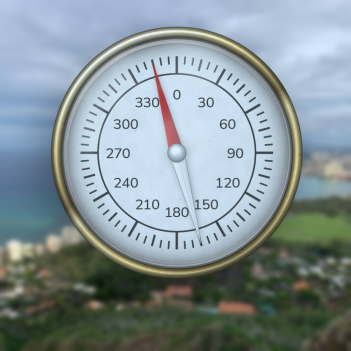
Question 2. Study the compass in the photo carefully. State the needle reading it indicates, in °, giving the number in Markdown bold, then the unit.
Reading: **345** °
